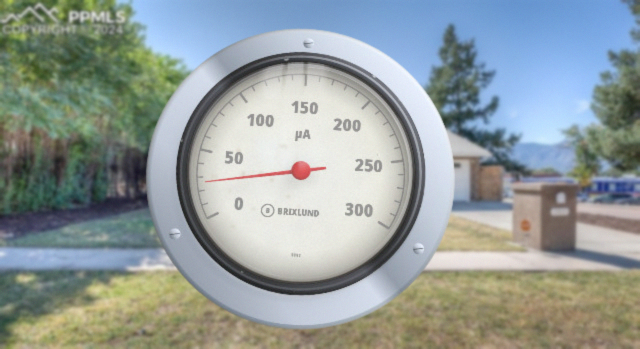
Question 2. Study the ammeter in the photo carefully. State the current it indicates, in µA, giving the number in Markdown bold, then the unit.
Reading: **25** µA
